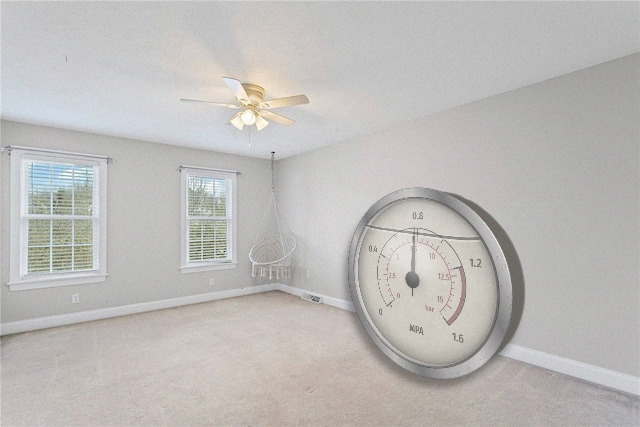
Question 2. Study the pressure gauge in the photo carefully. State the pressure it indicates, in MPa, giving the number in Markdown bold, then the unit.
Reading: **0.8** MPa
